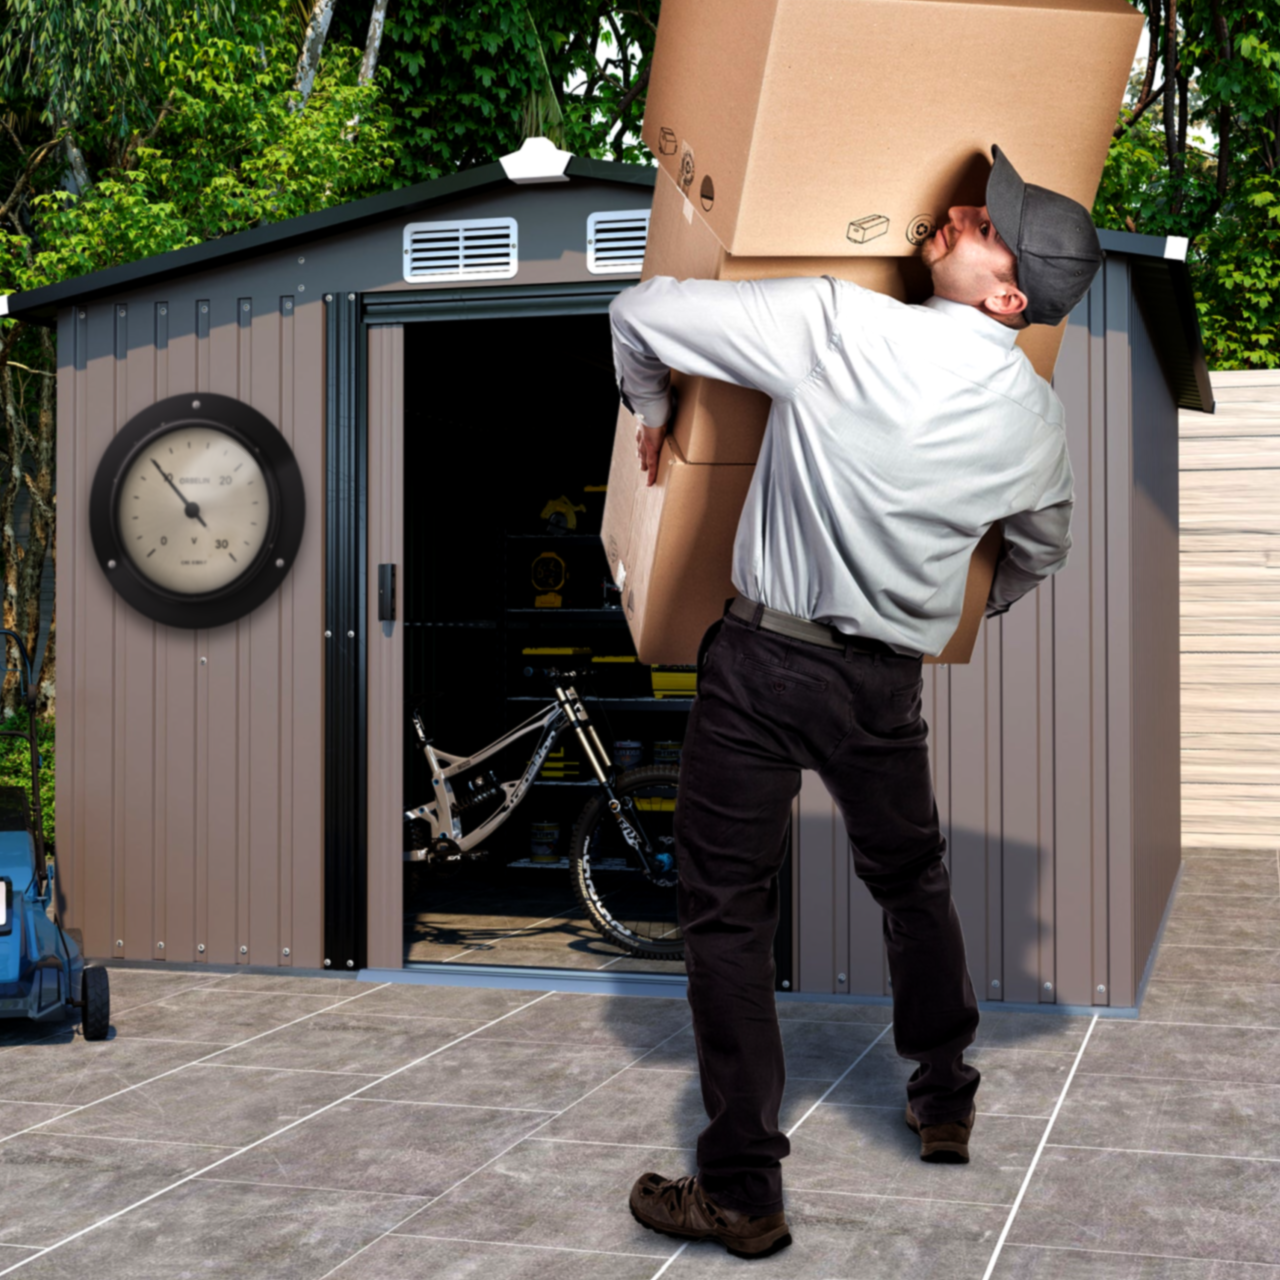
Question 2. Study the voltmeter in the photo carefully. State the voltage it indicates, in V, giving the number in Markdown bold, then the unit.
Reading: **10** V
